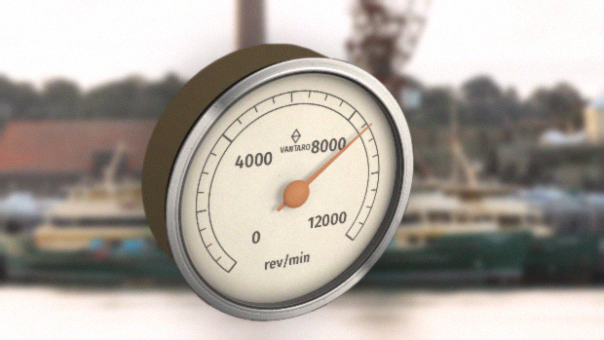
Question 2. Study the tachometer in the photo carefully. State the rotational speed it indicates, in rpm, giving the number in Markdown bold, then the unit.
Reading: **8500** rpm
